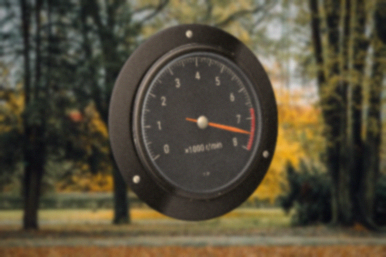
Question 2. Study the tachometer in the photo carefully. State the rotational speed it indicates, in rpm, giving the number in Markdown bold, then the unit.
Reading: **7500** rpm
